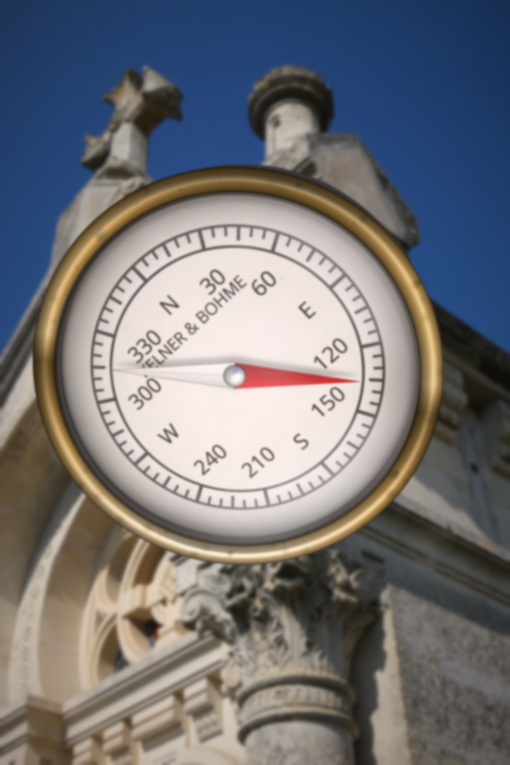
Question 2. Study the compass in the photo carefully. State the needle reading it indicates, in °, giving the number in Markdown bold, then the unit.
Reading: **135** °
